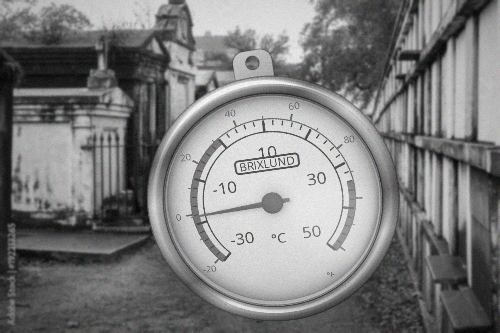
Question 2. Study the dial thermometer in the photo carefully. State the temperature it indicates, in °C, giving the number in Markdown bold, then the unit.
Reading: **-18** °C
